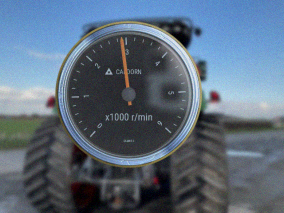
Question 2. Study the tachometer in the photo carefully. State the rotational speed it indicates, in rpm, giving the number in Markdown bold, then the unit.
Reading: **2900** rpm
